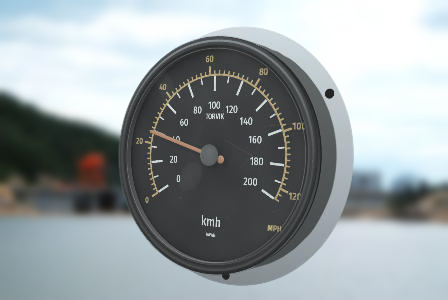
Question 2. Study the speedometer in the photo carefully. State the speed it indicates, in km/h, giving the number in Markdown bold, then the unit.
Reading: **40** km/h
